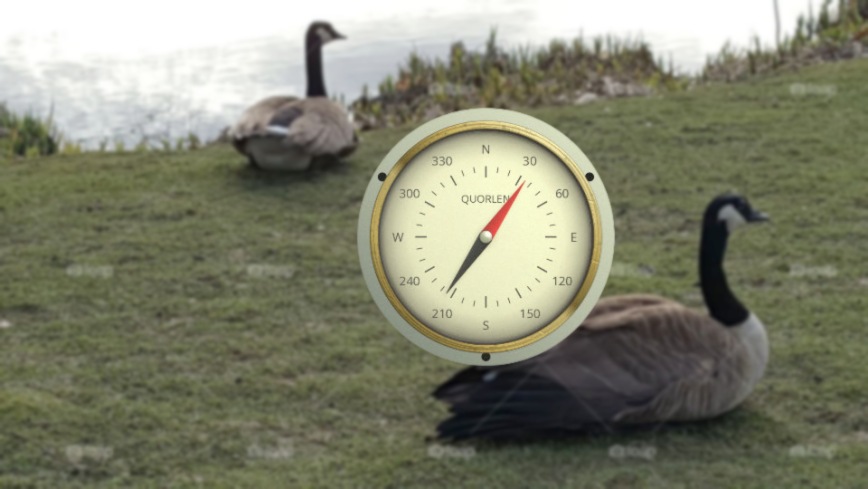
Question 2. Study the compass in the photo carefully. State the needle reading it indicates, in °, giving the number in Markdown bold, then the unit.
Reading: **35** °
